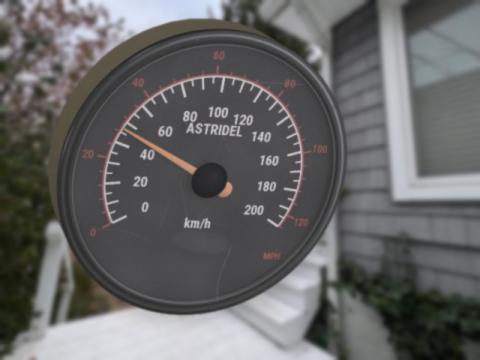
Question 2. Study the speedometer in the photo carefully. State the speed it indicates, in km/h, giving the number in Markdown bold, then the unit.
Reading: **47.5** km/h
